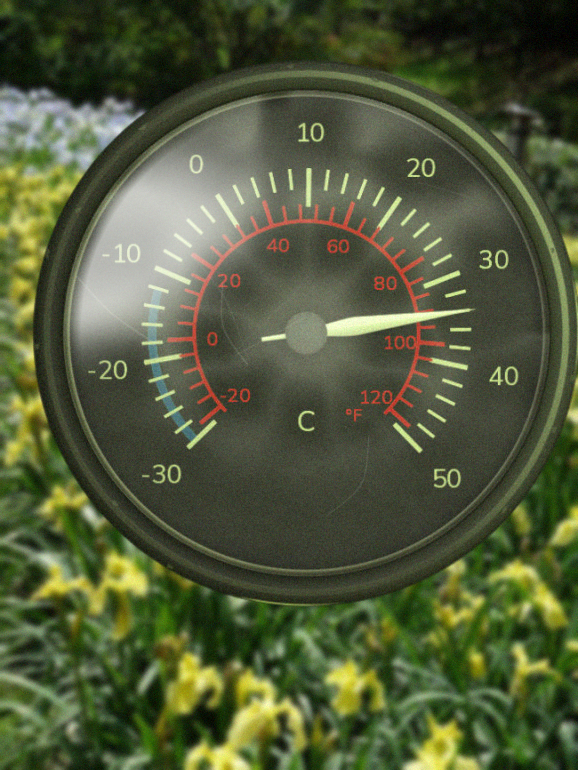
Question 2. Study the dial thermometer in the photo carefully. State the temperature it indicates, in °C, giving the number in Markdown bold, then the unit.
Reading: **34** °C
